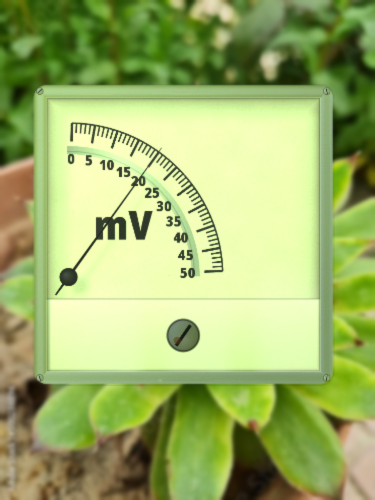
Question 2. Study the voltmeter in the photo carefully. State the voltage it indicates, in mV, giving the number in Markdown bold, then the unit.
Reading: **20** mV
